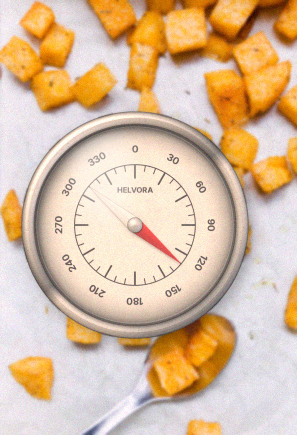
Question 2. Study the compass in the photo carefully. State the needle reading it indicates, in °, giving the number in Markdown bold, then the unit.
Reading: **130** °
